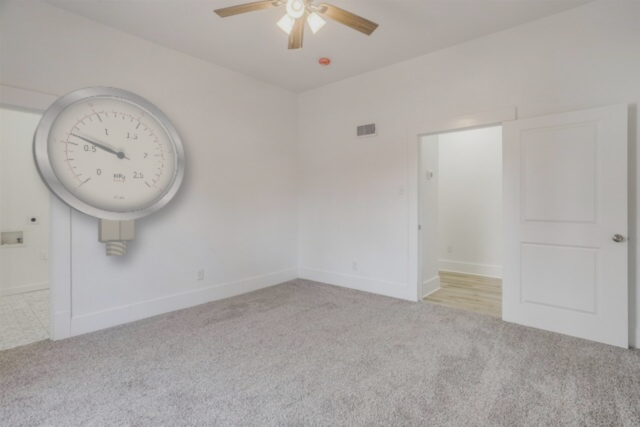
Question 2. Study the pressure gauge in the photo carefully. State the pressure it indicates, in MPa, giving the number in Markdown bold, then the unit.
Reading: **0.6** MPa
